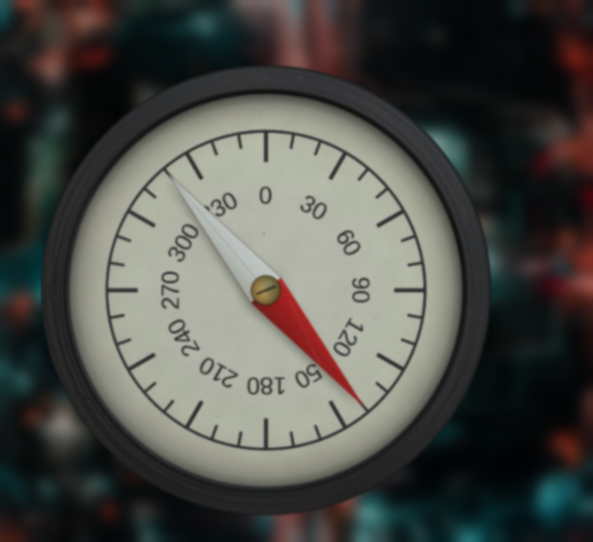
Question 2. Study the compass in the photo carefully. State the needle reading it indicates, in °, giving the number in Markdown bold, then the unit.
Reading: **140** °
